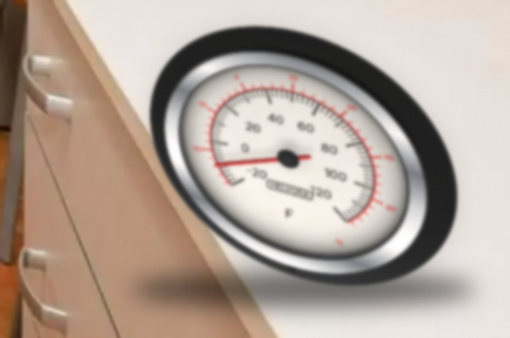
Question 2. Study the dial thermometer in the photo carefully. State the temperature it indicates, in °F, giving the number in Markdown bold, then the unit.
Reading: **-10** °F
